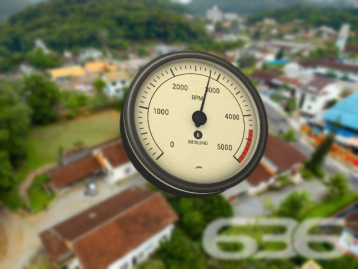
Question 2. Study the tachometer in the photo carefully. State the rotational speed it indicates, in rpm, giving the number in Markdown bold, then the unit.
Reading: **2800** rpm
